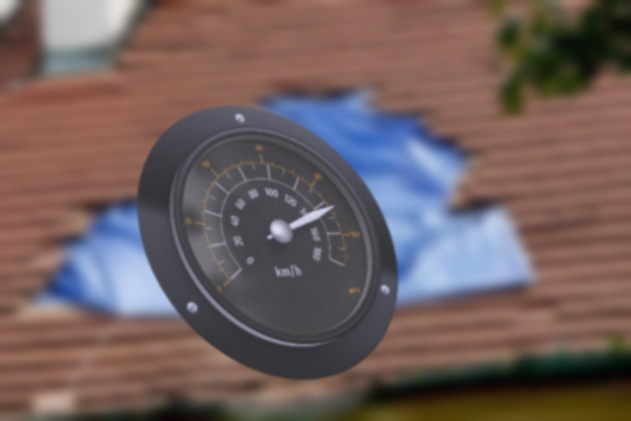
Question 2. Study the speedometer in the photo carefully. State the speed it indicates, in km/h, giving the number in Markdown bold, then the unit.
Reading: **145** km/h
